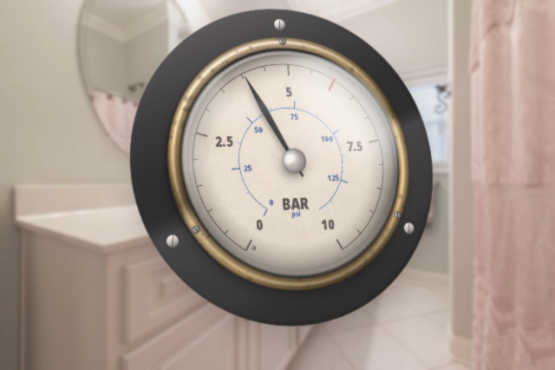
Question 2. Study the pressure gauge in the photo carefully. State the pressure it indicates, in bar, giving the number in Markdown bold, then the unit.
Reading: **4** bar
